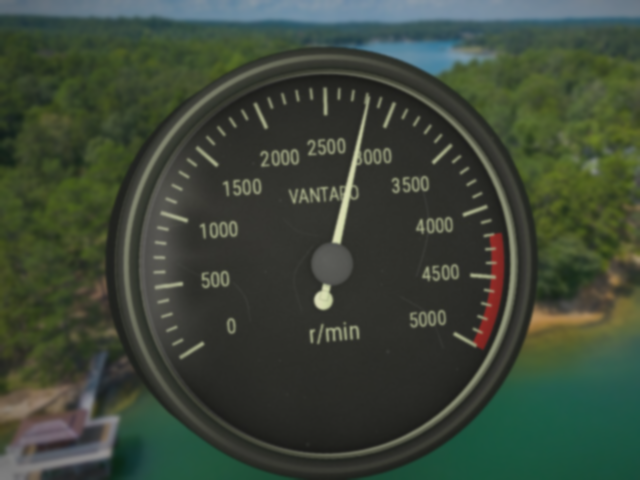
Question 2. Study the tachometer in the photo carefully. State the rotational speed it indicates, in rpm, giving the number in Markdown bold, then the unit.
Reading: **2800** rpm
